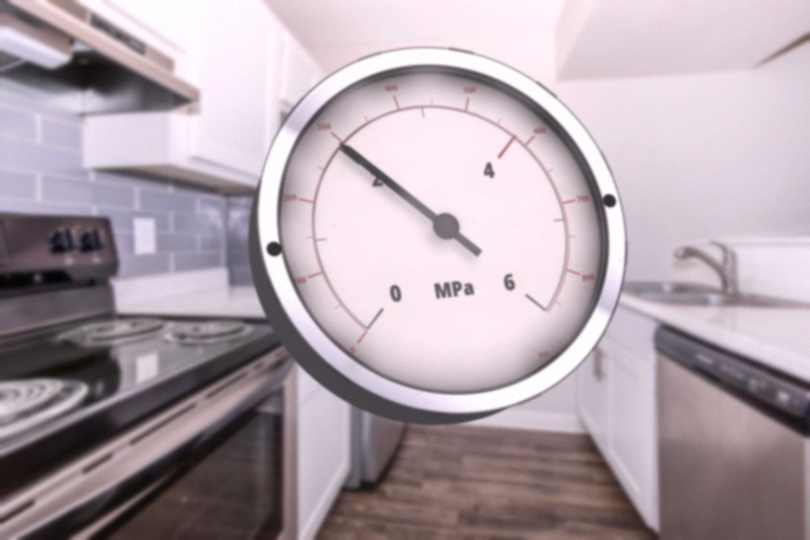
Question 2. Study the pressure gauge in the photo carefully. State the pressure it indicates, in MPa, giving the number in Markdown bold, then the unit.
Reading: **2** MPa
